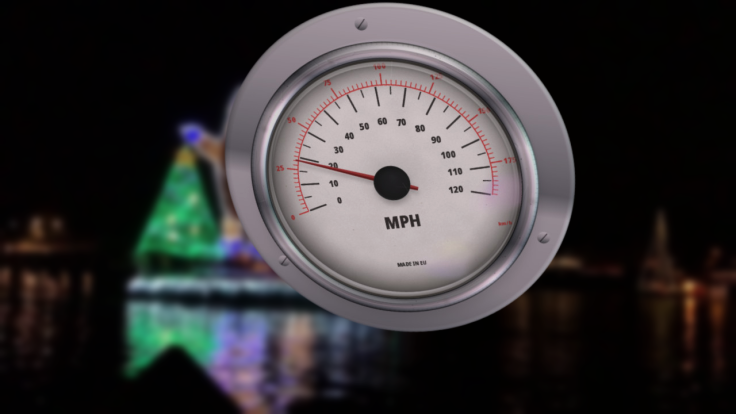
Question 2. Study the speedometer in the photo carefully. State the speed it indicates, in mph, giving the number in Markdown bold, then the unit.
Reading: **20** mph
